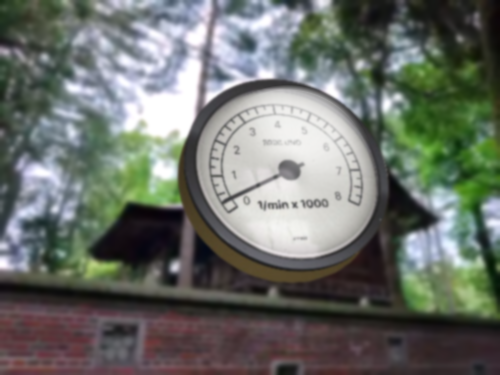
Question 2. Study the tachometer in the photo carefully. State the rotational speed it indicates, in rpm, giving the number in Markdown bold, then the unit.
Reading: **250** rpm
